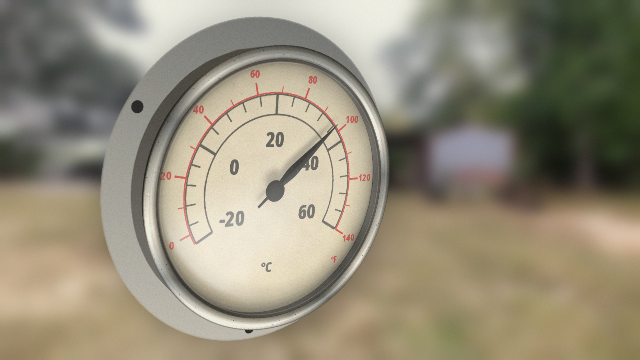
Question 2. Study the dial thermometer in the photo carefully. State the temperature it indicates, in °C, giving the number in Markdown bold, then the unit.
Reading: **36** °C
